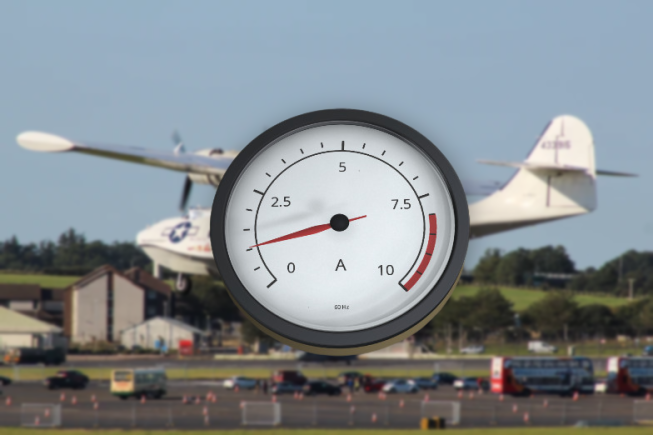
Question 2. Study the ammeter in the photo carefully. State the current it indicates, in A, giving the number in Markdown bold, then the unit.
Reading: **1** A
